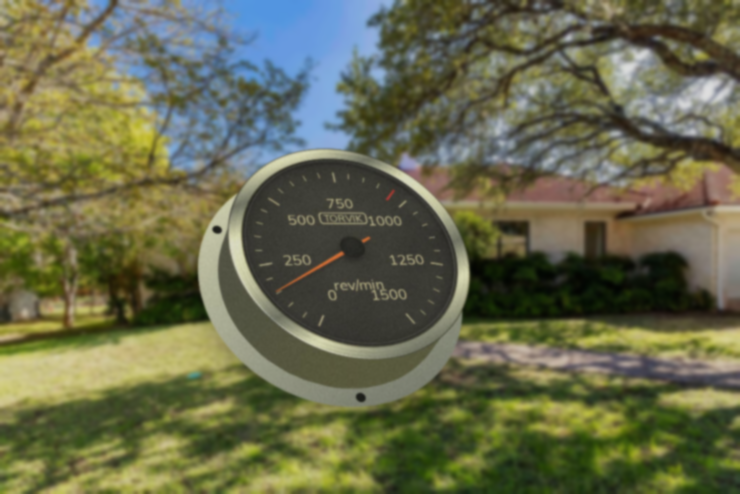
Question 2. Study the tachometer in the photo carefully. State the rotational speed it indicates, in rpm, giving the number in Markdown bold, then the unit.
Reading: **150** rpm
